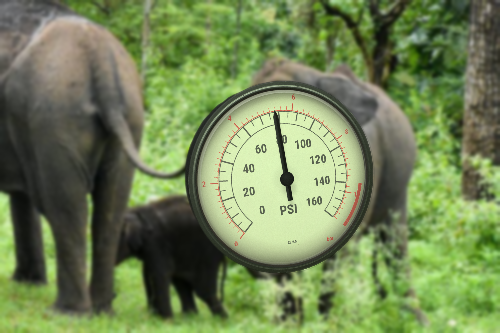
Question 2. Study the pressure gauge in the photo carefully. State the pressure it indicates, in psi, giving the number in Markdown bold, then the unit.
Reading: **77.5** psi
